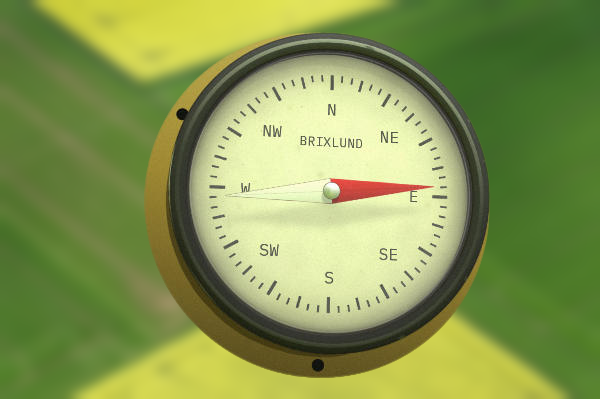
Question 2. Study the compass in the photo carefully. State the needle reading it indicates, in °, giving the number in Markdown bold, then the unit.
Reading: **85** °
